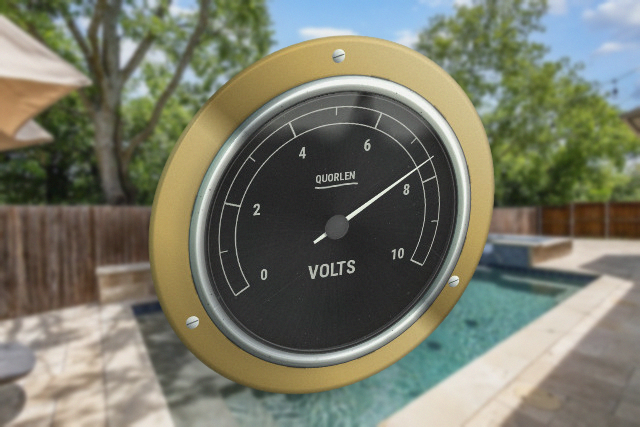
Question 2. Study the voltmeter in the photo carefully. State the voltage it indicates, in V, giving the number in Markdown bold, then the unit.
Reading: **7.5** V
